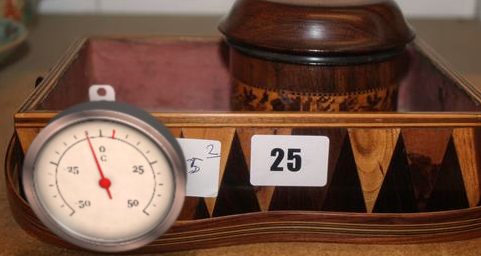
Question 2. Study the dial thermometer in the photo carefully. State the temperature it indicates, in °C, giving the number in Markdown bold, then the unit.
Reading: **-5** °C
